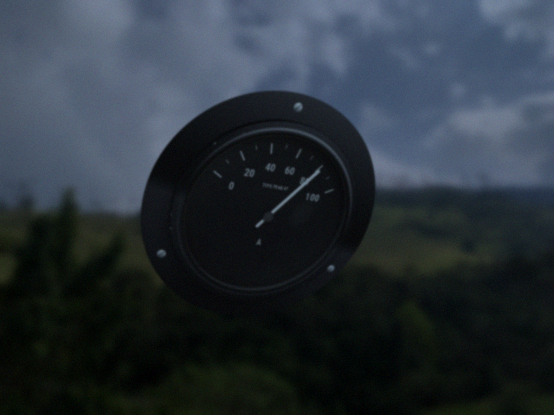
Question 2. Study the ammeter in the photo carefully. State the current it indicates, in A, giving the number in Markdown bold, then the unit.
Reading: **80** A
